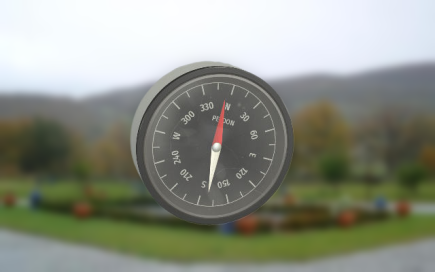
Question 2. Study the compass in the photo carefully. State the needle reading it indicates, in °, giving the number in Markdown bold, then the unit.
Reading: **352.5** °
